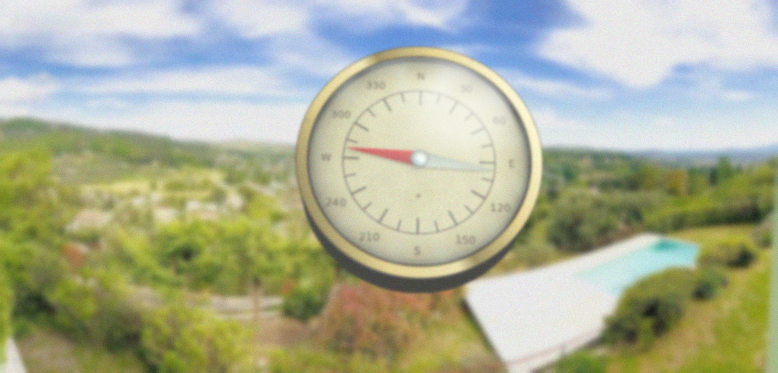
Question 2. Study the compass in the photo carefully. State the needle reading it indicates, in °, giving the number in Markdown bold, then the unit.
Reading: **277.5** °
